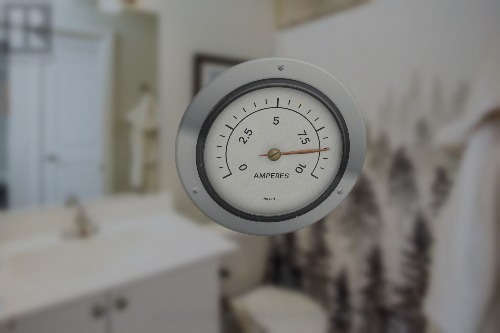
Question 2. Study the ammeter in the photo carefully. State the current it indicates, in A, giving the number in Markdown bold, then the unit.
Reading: **8.5** A
